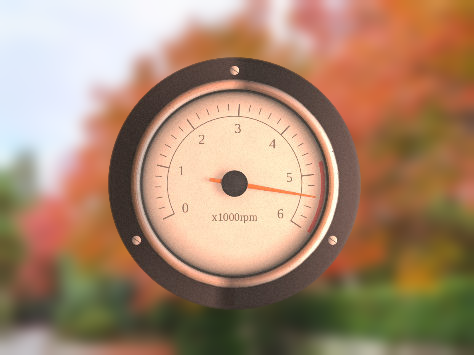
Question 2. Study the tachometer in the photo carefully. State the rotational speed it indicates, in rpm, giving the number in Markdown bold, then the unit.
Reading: **5400** rpm
